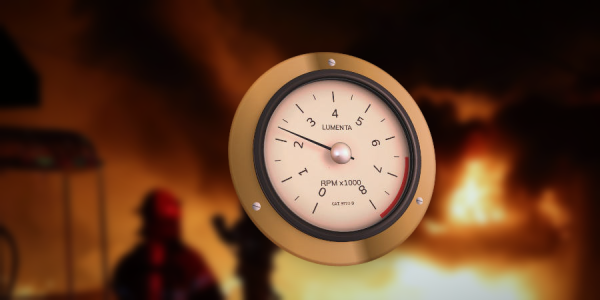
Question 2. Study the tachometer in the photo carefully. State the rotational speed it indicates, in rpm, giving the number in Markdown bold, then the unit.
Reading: **2250** rpm
